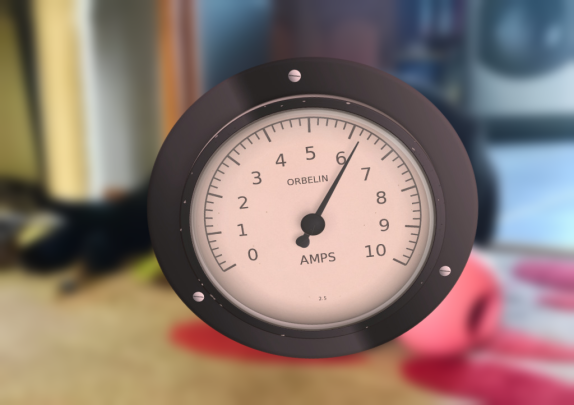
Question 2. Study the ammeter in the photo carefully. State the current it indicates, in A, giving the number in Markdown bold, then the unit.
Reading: **6.2** A
